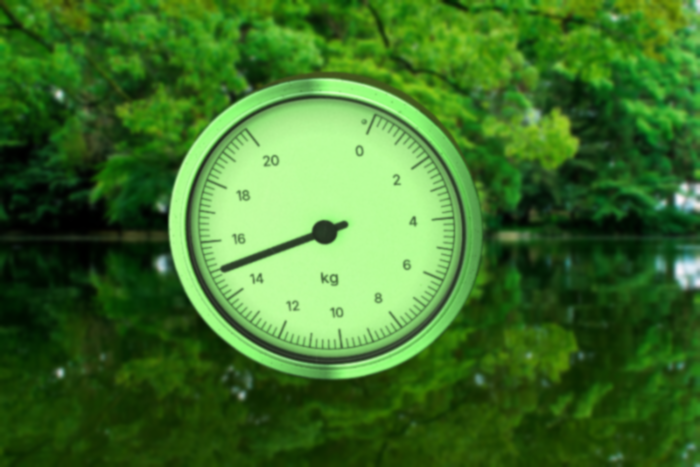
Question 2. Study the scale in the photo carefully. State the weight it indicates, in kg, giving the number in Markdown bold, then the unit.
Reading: **15** kg
